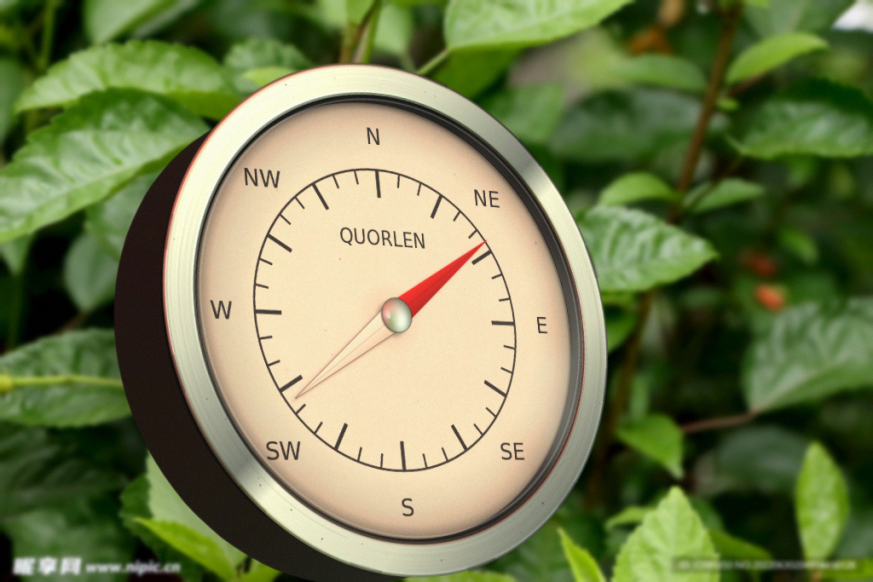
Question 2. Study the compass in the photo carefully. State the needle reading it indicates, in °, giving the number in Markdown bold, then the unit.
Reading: **55** °
